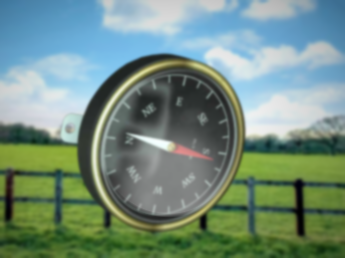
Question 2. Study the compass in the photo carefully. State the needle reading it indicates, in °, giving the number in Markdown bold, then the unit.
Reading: **187.5** °
